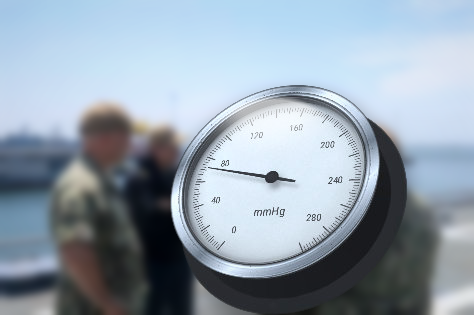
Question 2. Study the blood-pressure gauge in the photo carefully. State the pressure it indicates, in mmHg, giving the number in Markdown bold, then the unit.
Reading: **70** mmHg
